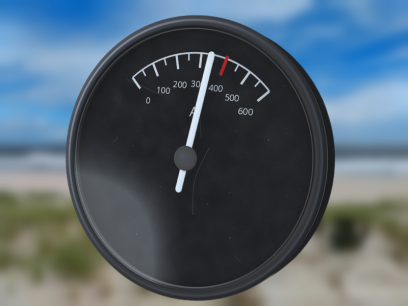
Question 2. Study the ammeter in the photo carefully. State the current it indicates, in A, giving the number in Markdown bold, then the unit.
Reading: **350** A
